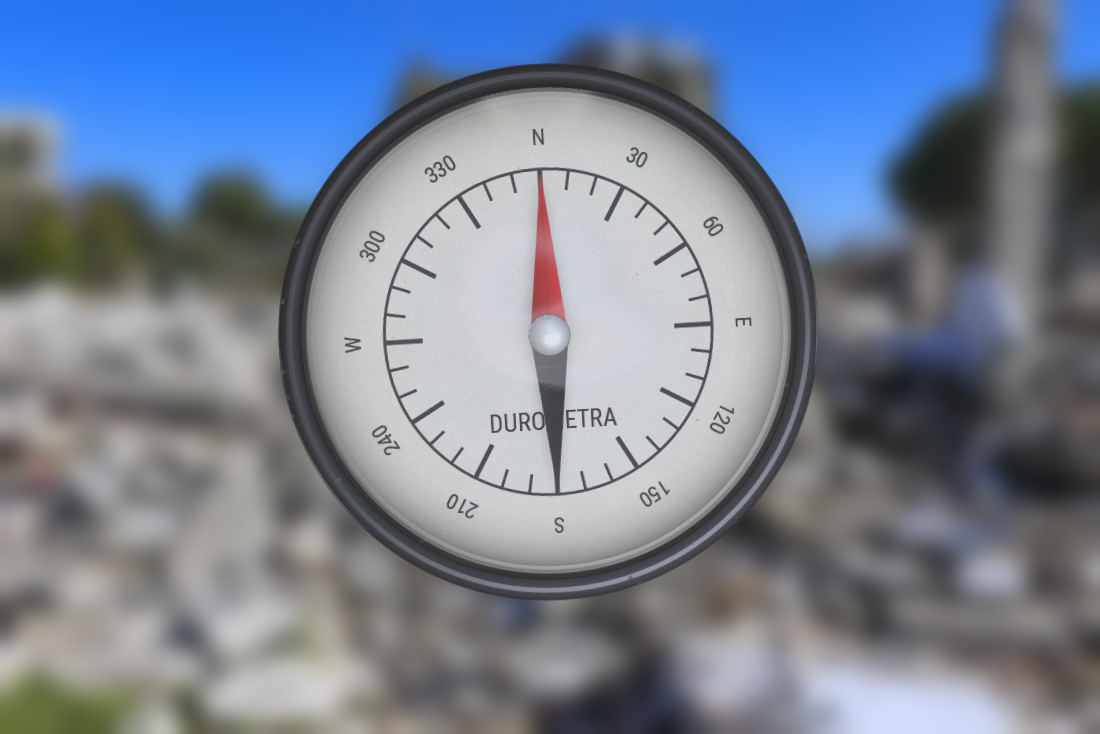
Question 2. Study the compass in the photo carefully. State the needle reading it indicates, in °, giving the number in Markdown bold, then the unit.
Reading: **0** °
